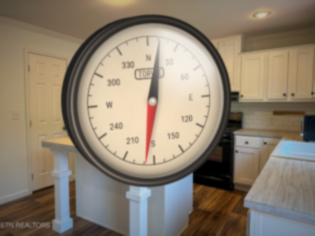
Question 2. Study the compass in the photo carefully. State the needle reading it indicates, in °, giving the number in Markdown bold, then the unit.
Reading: **190** °
